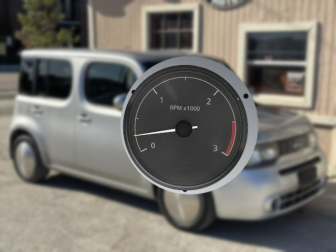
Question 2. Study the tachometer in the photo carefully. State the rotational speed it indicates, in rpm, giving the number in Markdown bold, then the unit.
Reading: **250** rpm
